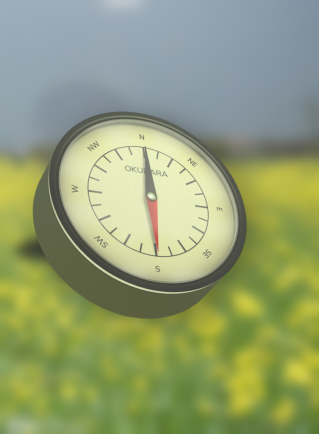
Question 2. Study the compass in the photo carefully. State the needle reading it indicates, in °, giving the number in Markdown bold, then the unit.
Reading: **180** °
